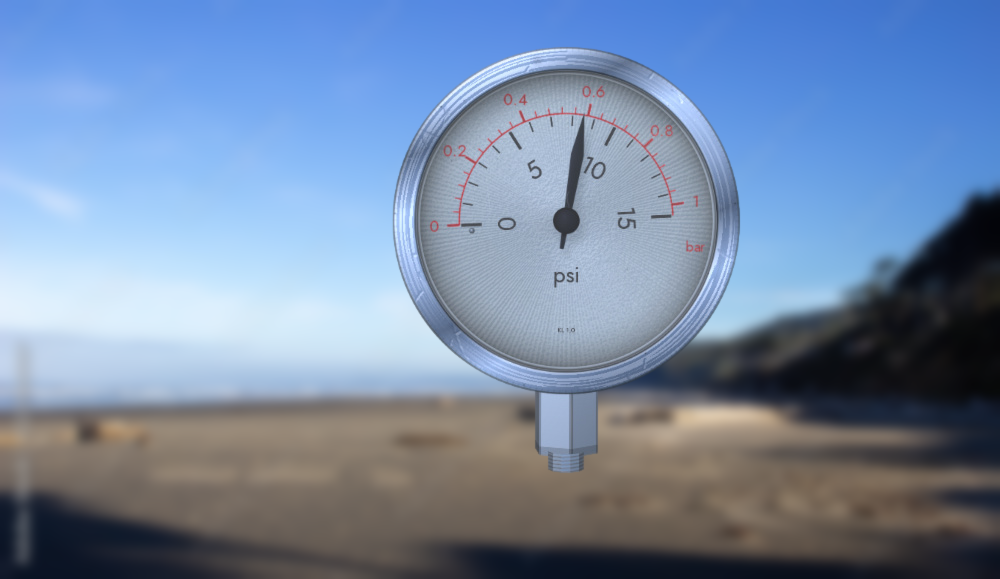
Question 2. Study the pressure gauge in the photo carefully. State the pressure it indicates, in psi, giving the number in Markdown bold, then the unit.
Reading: **8.5** psi
